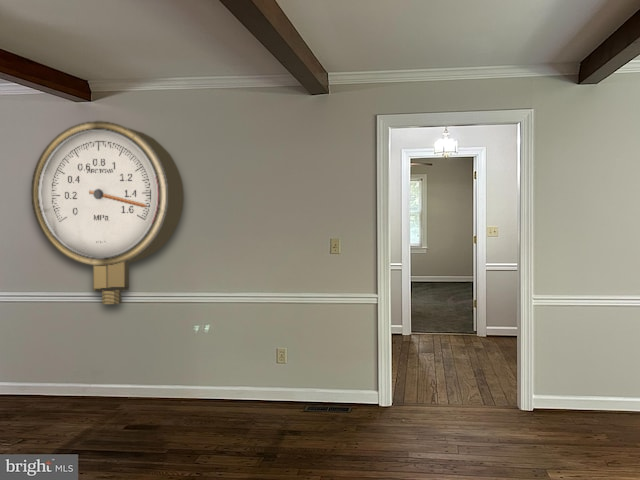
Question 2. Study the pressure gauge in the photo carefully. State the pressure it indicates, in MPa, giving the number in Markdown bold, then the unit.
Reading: **1.5** MPa
